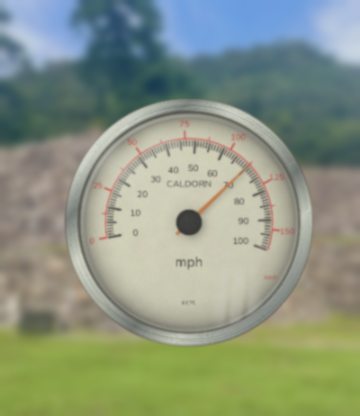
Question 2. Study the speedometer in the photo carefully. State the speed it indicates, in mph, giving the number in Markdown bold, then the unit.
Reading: **70** mph
